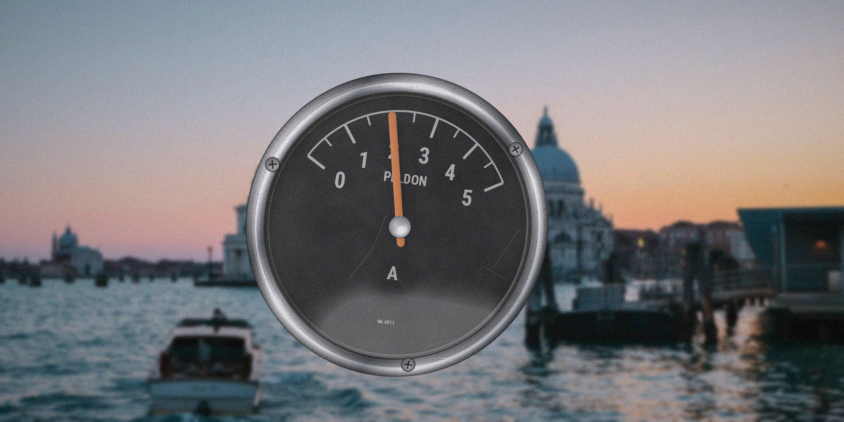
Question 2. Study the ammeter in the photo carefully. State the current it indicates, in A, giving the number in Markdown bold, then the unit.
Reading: **2** A
